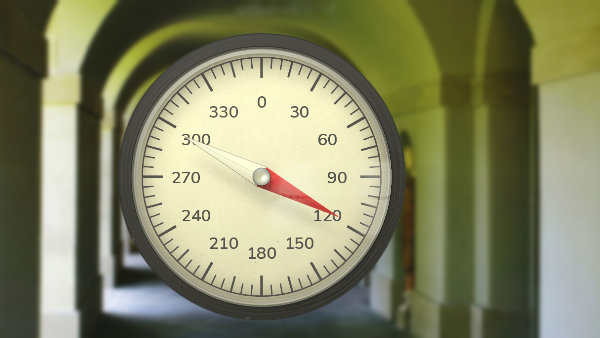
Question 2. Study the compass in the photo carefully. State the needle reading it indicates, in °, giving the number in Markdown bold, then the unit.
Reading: **117.5** °
